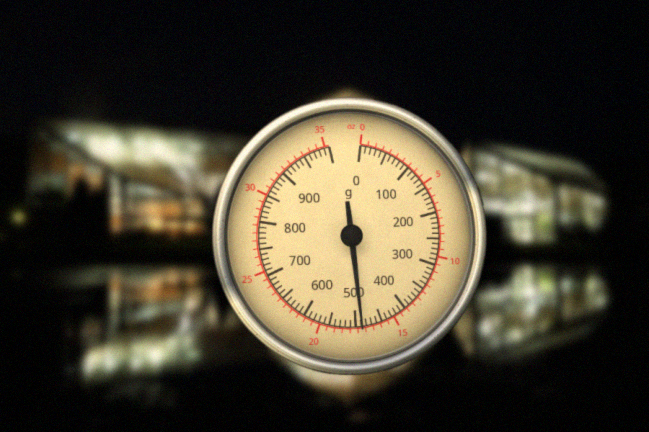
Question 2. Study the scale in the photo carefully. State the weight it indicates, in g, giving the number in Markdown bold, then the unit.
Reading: **490** g
